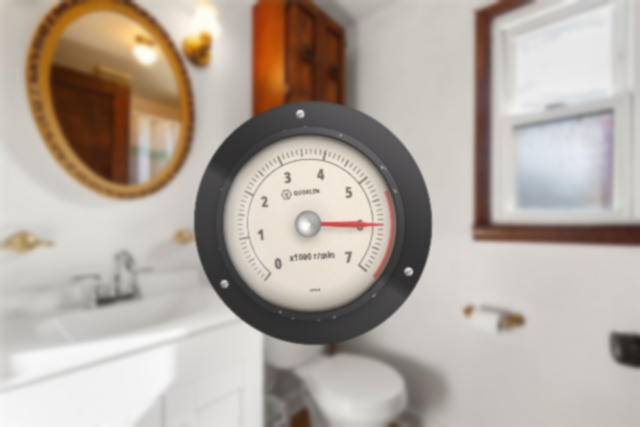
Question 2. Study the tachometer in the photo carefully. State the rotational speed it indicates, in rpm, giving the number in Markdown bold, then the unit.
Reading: **6000** rpm
